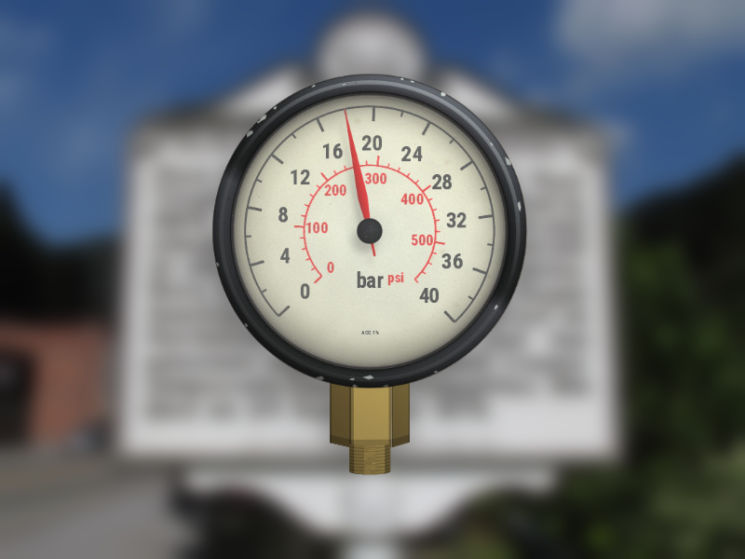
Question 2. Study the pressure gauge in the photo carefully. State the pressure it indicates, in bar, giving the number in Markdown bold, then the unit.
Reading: **18** bar
